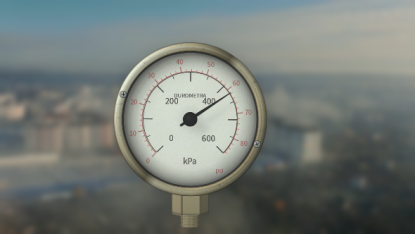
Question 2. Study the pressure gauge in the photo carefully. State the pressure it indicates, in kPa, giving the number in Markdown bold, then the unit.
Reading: **425** kPa
